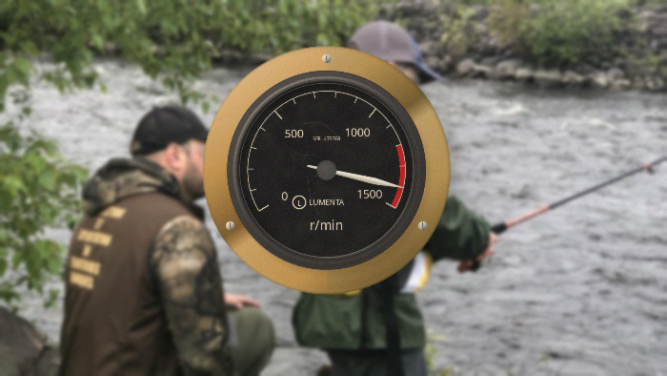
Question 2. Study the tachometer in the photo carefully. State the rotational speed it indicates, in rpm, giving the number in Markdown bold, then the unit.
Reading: **1400** rpm
